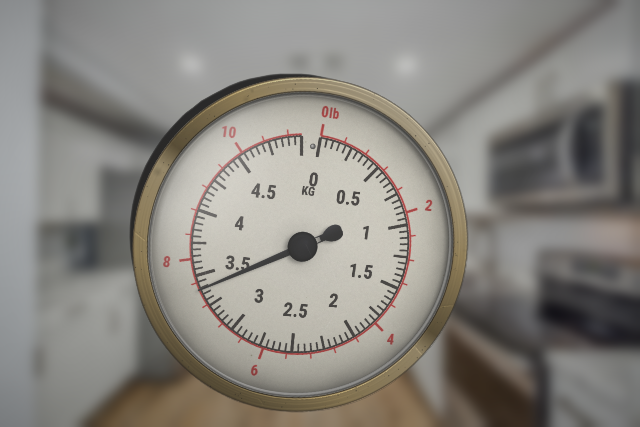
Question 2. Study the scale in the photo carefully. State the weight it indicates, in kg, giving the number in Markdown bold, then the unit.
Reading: **3.4** kg
